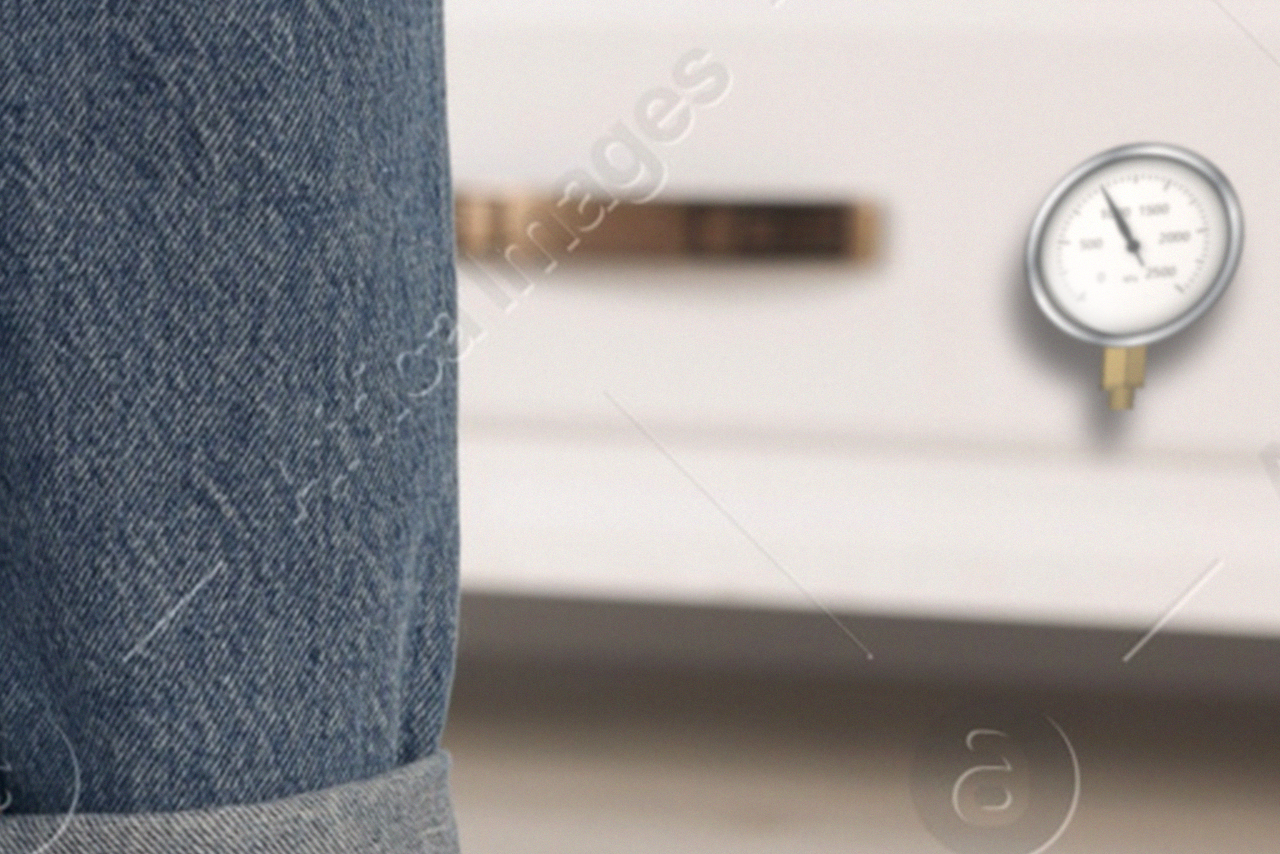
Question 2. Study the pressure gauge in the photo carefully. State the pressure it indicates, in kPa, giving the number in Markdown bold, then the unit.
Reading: **1000** kPa
